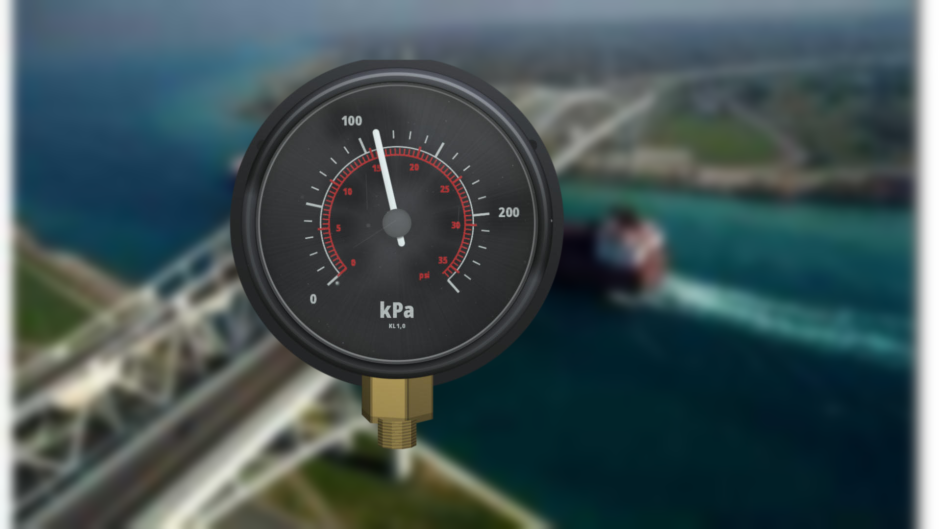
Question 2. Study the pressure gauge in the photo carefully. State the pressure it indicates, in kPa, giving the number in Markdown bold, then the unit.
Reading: **110** kPa
